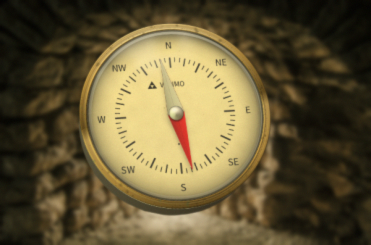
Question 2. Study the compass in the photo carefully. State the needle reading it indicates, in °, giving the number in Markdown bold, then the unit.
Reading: **170** °
